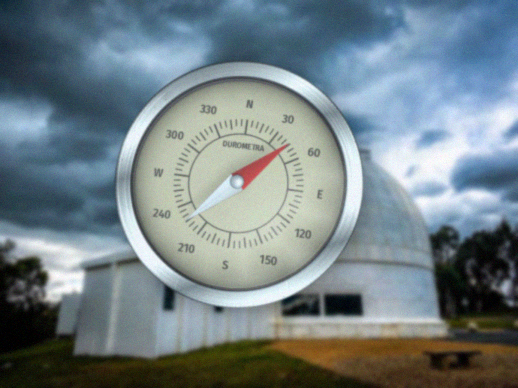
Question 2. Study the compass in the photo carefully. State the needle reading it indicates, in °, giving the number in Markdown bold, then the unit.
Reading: **45** °
